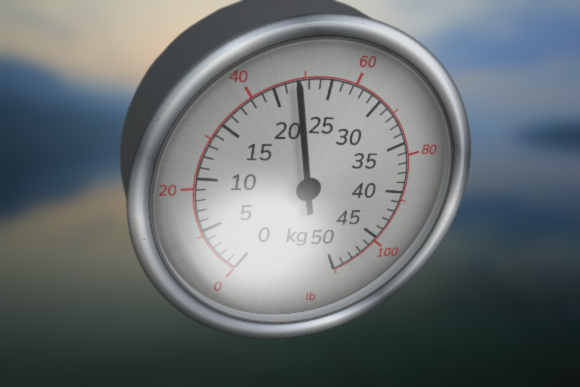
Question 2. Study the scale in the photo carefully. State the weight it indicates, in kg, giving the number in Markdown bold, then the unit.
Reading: **22** kg
